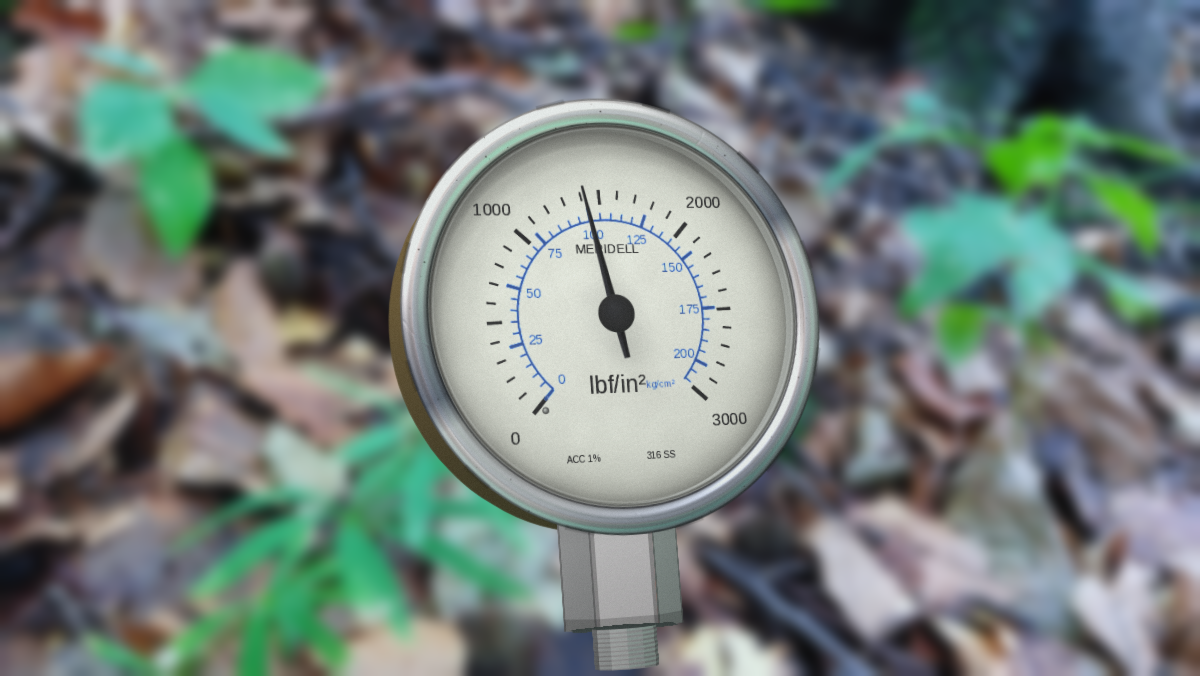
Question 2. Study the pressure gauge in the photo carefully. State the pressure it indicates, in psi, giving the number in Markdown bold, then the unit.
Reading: **1400** psi
